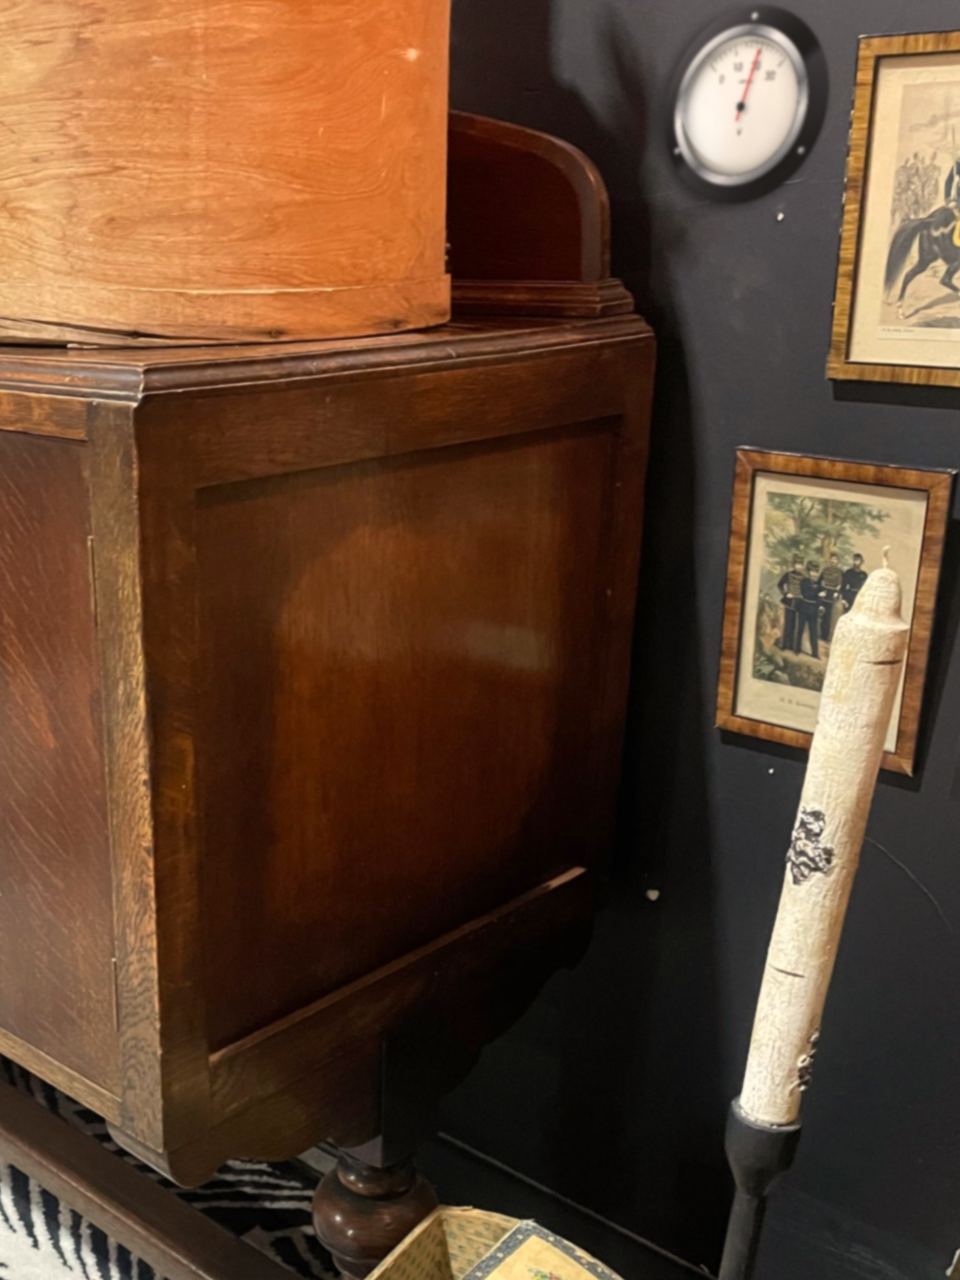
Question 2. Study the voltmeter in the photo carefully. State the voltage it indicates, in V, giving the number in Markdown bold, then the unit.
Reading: **20** V
